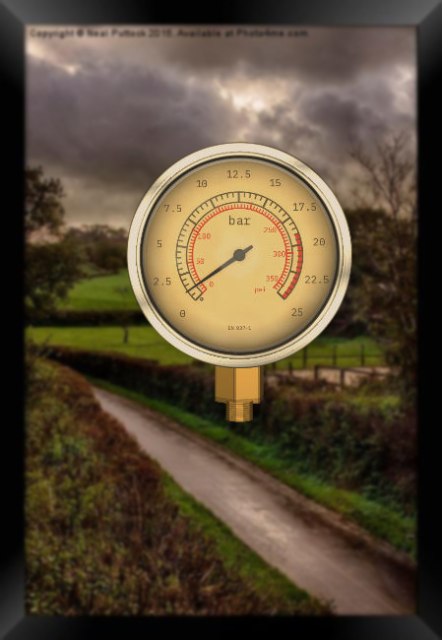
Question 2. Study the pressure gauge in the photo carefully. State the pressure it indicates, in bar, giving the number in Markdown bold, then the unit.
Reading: **1** bar
